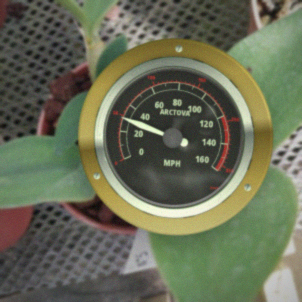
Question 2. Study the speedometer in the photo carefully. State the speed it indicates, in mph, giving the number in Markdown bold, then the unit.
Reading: **30** mph
